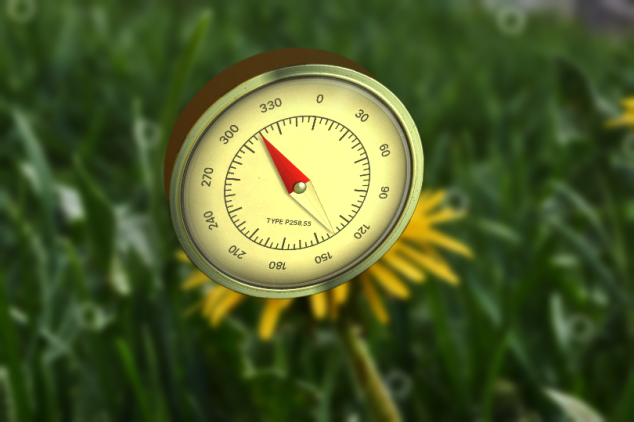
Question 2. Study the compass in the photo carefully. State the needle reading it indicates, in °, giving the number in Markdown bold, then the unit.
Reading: **315** °
